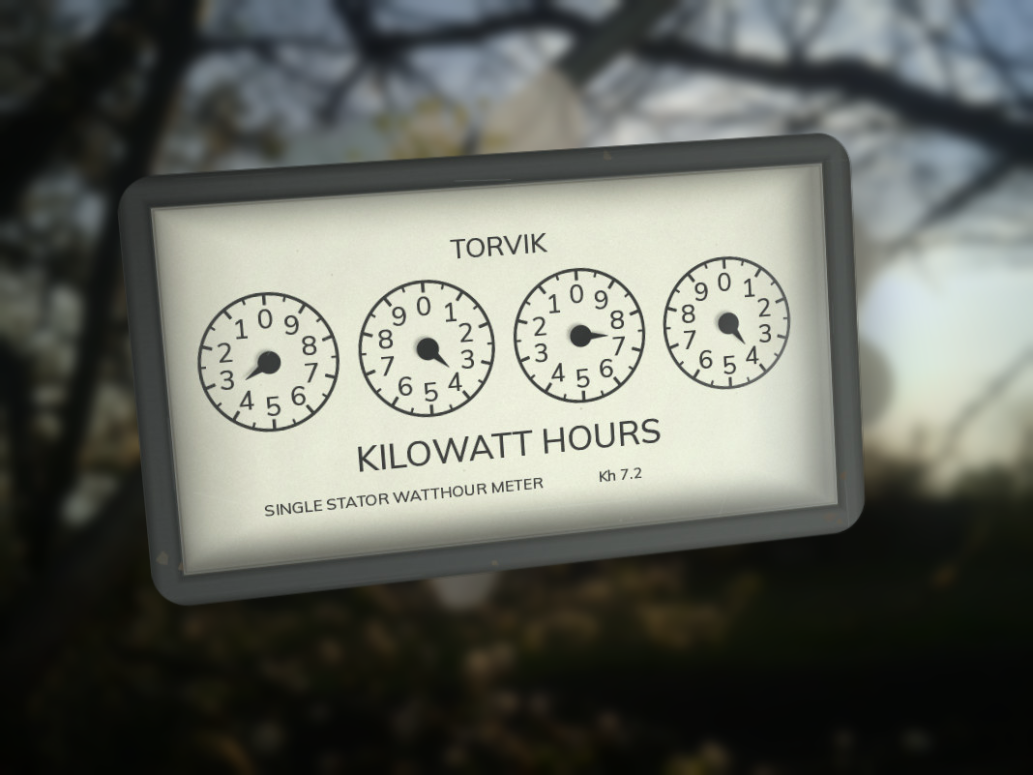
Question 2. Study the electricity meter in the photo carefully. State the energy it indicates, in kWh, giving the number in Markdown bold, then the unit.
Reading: **3374** kWh
